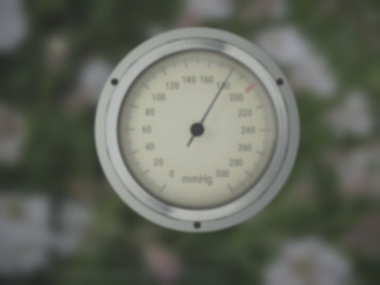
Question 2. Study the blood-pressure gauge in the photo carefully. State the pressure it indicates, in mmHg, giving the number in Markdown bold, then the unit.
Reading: **180** mmHg
